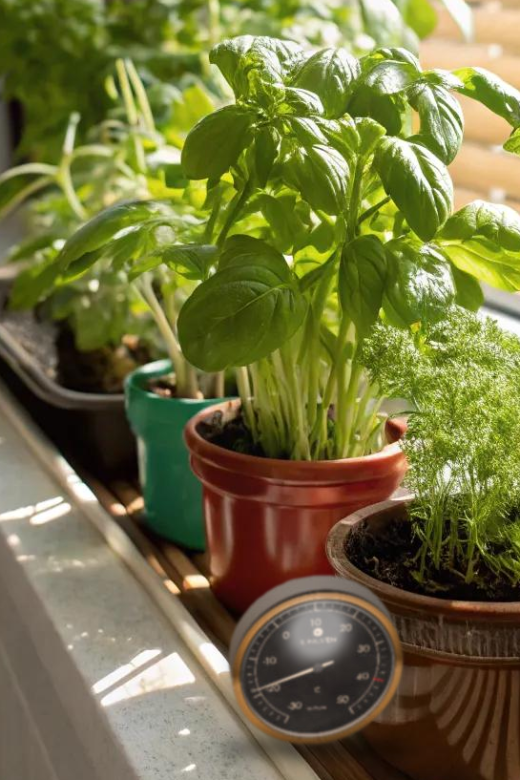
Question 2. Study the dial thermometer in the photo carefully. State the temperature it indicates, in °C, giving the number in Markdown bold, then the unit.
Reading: **-18** °C
